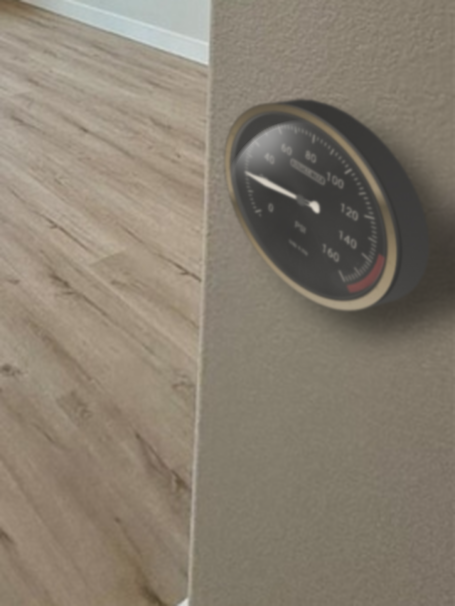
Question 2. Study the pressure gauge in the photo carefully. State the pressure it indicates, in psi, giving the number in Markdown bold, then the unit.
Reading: **20** psi
